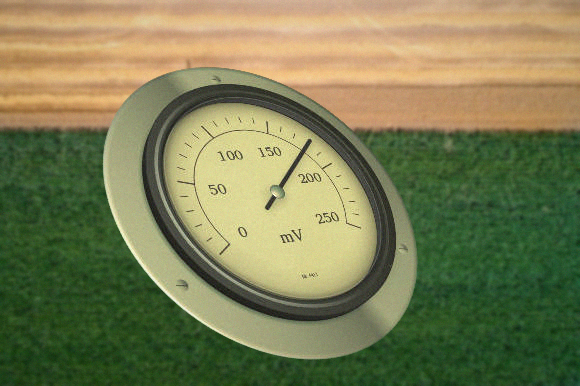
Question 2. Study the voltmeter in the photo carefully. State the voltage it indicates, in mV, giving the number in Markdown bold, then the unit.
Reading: **180** mV
